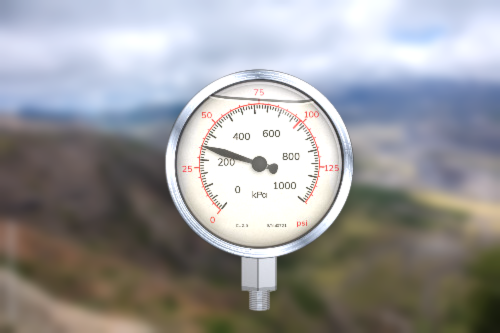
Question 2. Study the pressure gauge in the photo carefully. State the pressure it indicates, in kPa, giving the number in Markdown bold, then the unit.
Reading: **250** kPa
